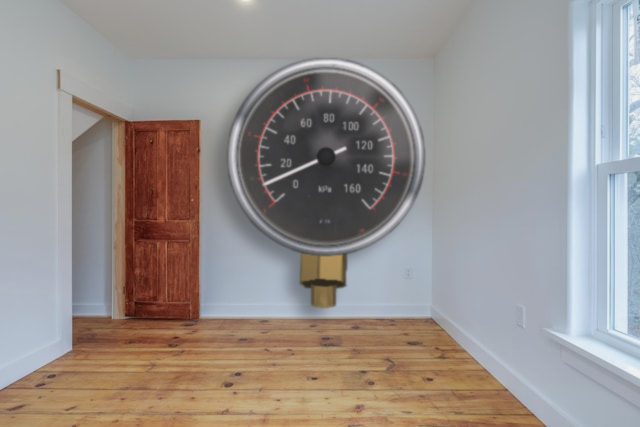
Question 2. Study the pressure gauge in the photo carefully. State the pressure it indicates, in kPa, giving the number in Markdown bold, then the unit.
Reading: **10** kPa
